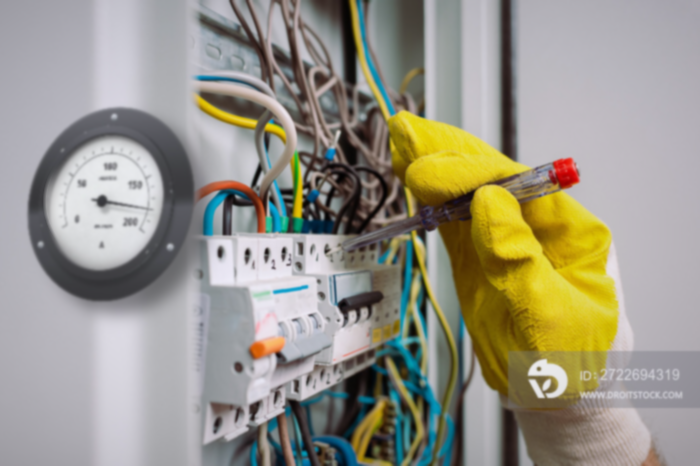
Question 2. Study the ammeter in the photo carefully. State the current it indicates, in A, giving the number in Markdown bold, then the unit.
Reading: **180** A
